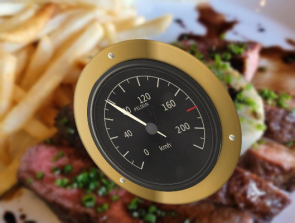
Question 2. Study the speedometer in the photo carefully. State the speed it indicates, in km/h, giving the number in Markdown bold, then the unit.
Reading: **80** km/h
